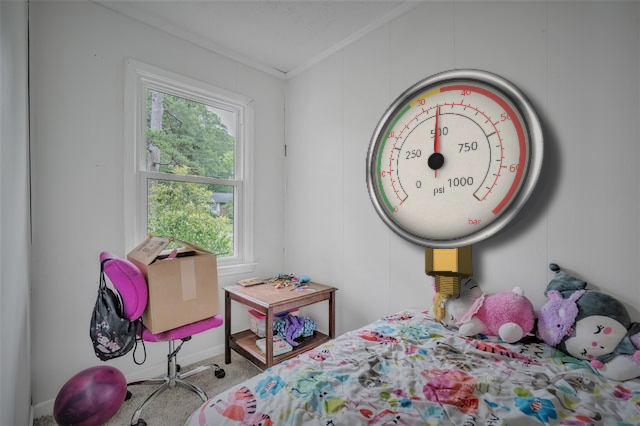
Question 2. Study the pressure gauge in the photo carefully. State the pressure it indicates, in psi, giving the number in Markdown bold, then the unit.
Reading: **500** psi
